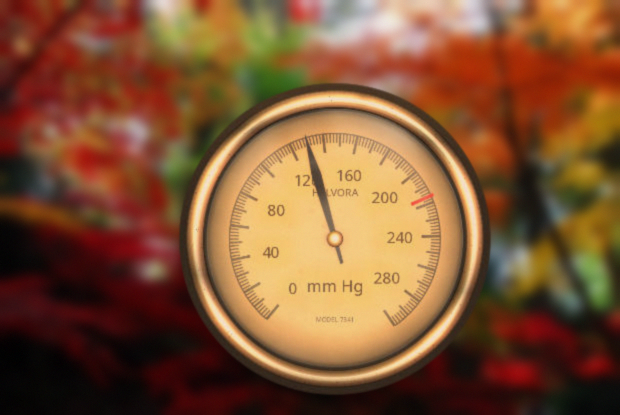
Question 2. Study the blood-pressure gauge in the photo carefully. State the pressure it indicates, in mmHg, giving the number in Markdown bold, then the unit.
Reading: **130** mmHg
